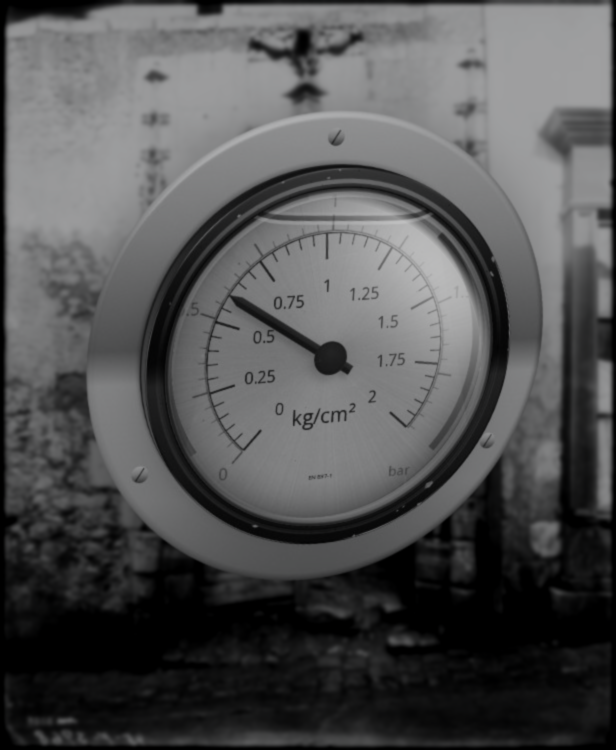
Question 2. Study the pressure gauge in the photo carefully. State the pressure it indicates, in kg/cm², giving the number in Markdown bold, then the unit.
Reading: **0.6** kg/cm²
